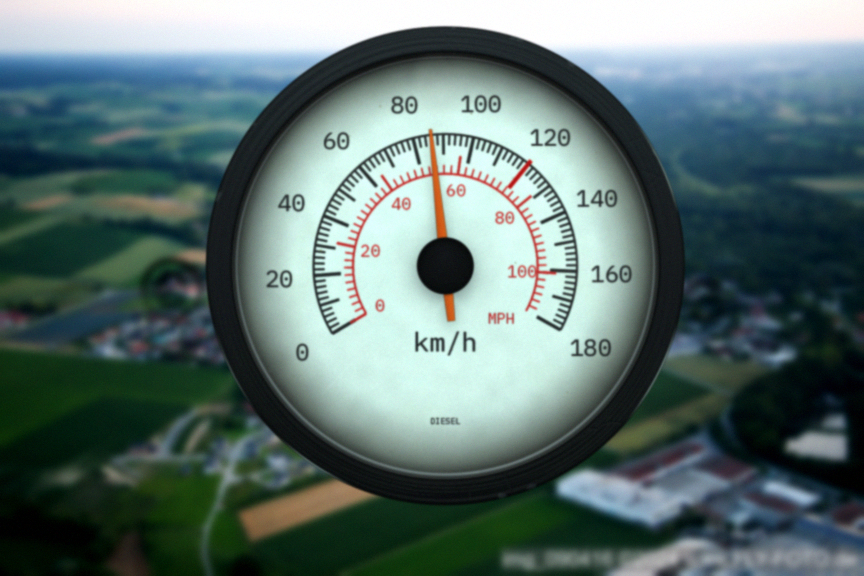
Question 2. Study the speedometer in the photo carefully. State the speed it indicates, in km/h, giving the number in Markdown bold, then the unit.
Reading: **86** km/h
